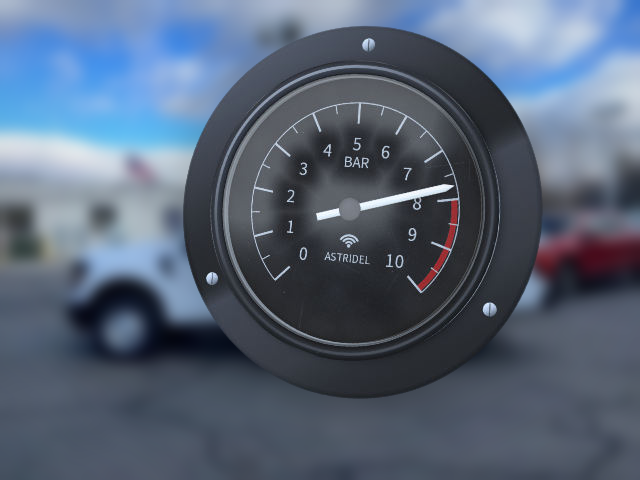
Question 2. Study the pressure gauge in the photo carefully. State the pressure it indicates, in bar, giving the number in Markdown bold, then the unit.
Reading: **7.75** bar
